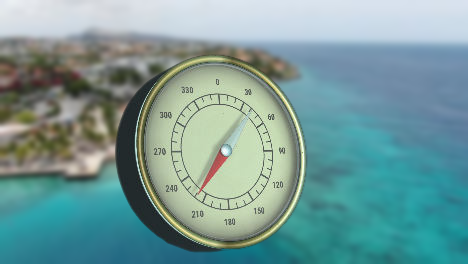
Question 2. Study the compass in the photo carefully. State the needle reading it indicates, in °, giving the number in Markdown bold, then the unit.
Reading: **220** °
